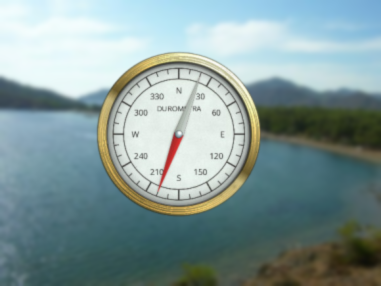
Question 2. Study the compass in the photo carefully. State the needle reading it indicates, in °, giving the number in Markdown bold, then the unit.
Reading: **200** °
